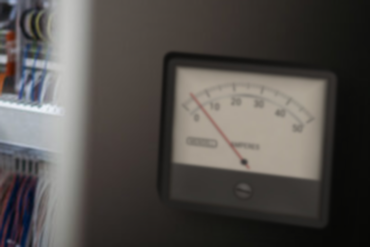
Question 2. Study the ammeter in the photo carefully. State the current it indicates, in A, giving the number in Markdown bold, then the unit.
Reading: **5** A
